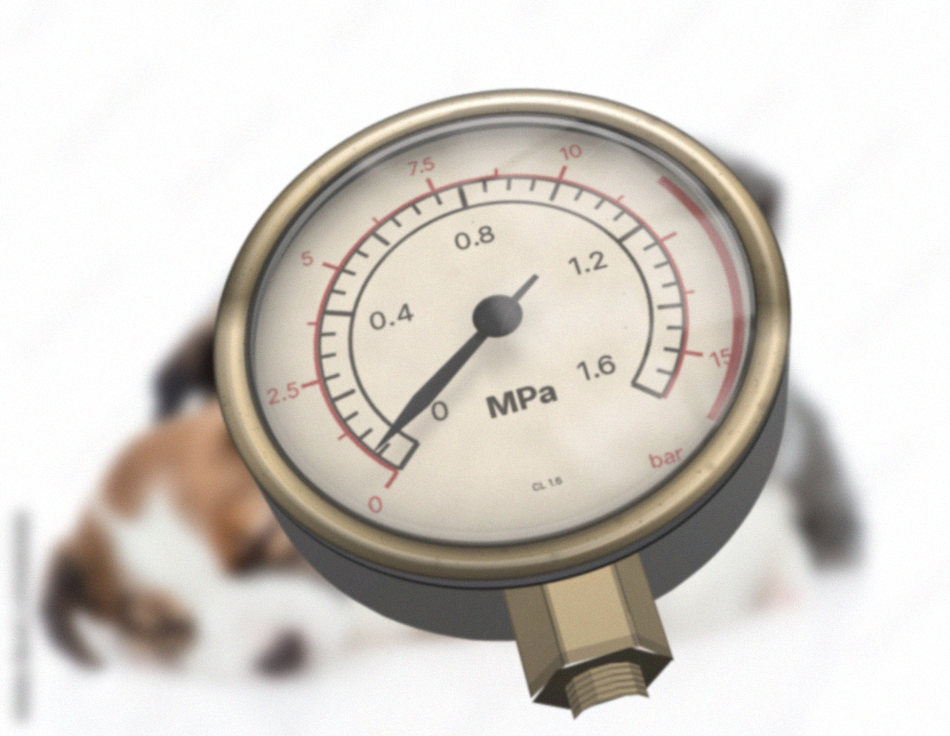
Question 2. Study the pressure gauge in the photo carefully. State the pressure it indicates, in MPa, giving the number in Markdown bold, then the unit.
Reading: **0.05** MPa
